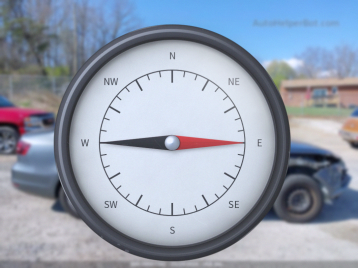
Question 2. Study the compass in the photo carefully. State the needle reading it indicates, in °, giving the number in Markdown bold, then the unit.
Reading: **90** °
